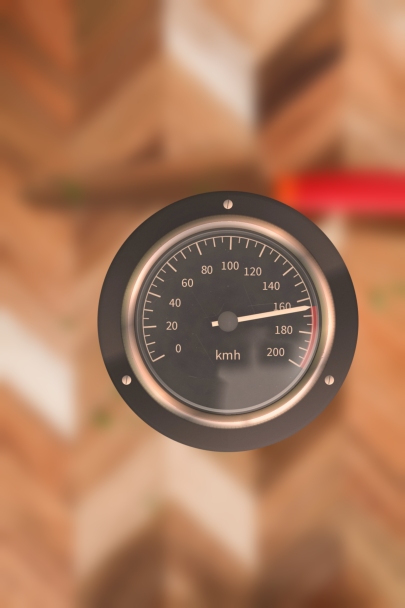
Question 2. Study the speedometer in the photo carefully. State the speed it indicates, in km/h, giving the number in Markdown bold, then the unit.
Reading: **165** km/h
